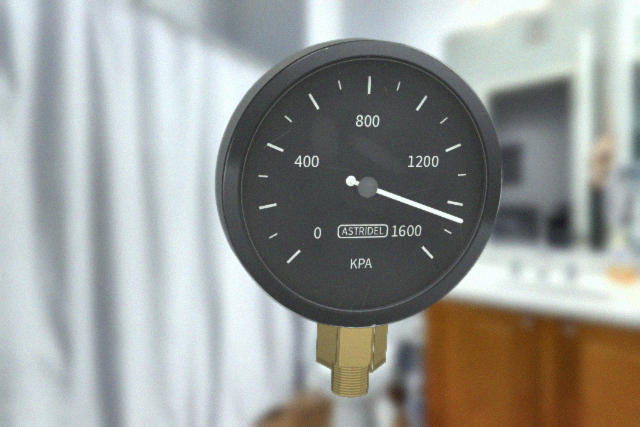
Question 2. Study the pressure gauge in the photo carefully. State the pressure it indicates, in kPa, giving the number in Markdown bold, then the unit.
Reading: **1450** kPa
